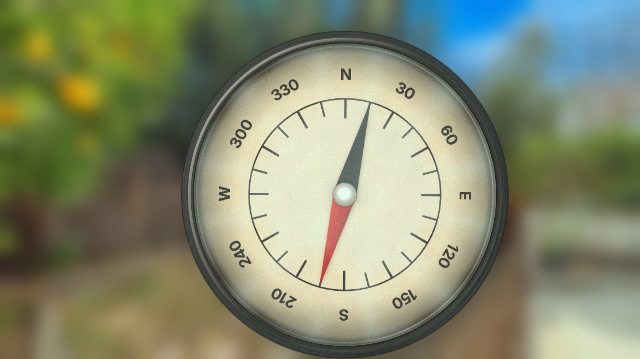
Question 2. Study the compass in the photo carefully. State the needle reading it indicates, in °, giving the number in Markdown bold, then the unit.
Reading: **195** °
